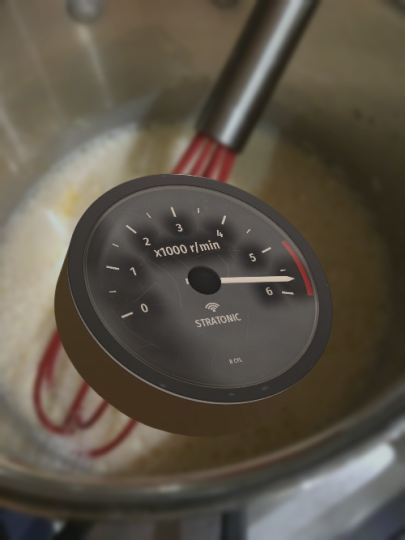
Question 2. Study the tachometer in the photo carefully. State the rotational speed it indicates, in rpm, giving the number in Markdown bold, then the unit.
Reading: **5750** rpm
